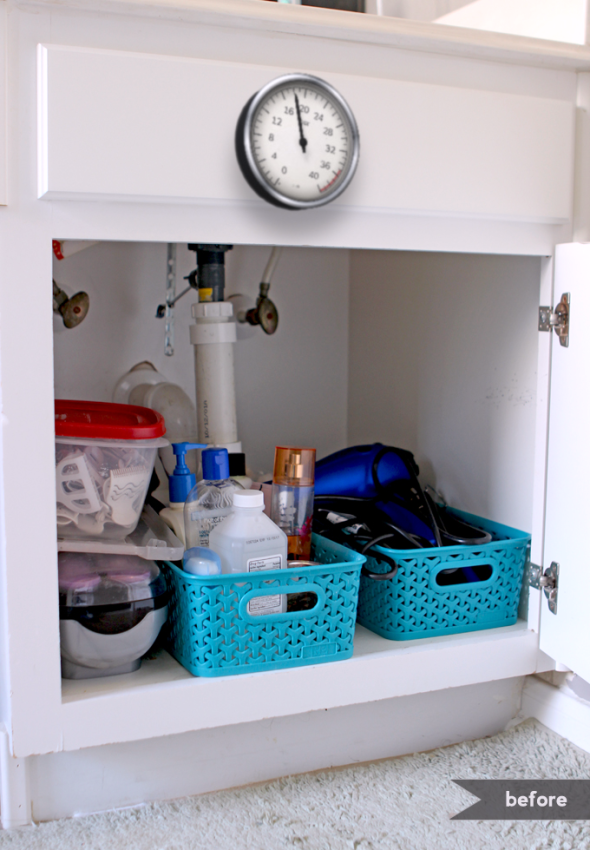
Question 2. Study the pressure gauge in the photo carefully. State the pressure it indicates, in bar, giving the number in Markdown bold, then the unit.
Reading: **18** bar
